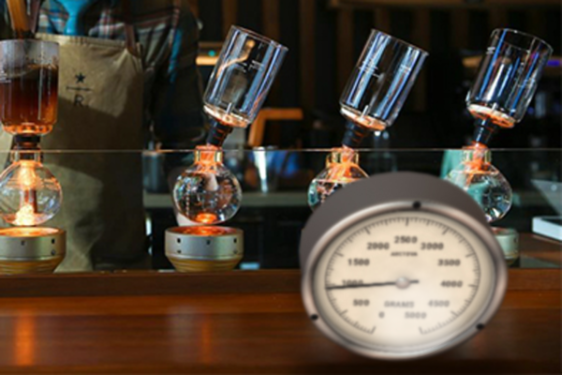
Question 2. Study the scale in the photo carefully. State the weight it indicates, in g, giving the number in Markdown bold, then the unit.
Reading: **1000** g
